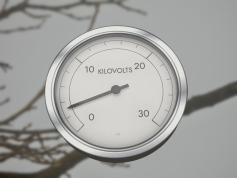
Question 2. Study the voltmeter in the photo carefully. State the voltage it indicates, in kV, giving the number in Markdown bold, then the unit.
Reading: **3** kV
